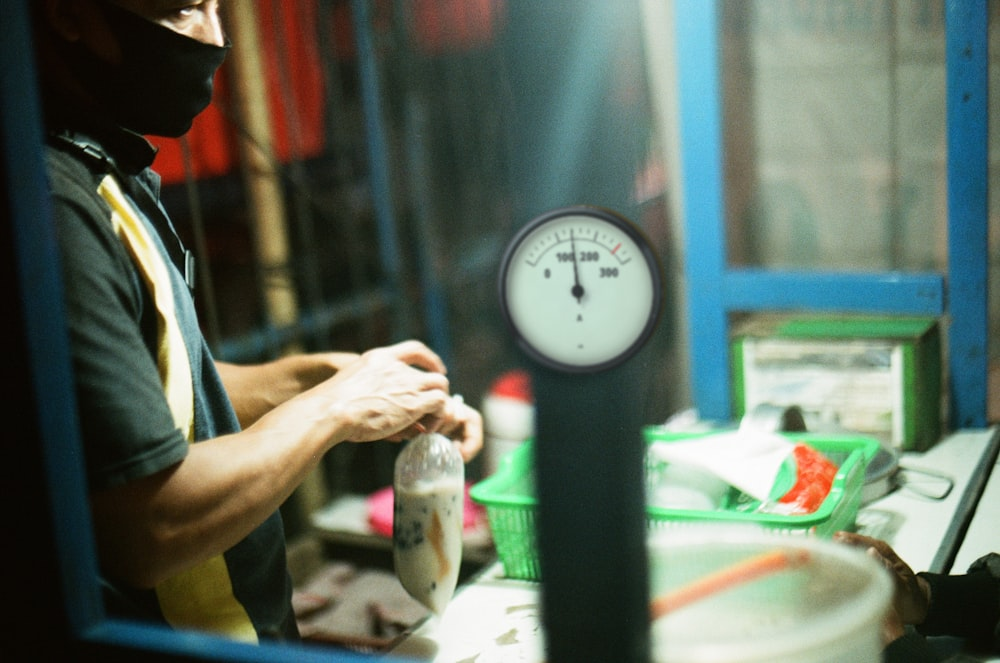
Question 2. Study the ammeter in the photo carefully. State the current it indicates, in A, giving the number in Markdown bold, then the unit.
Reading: **140** A
